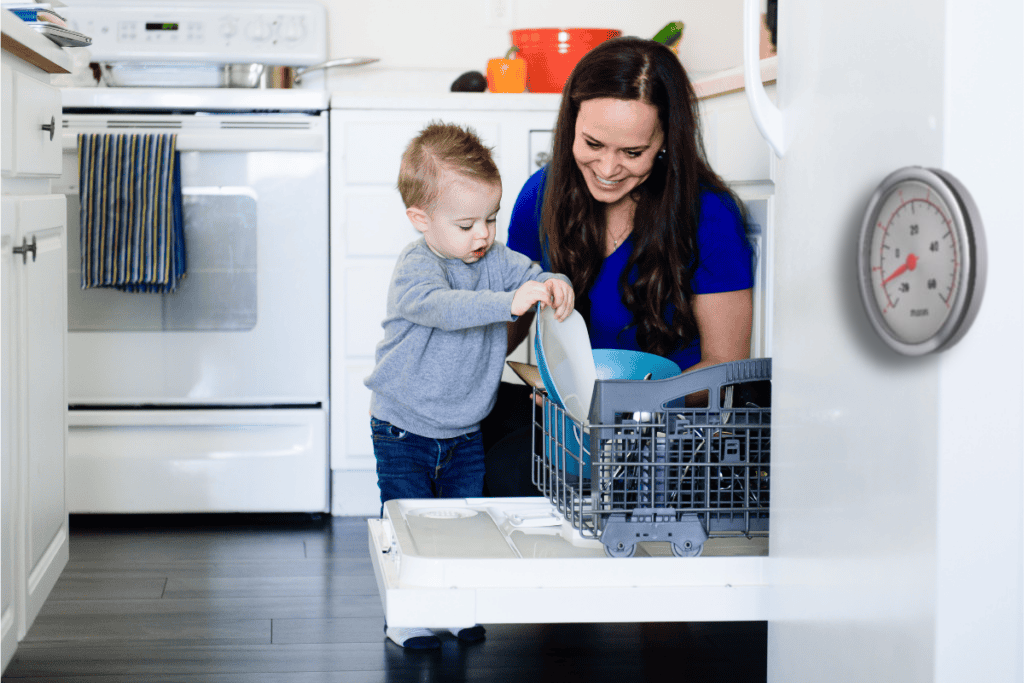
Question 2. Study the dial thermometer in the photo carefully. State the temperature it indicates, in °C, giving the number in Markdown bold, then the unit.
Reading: **-12** °C
